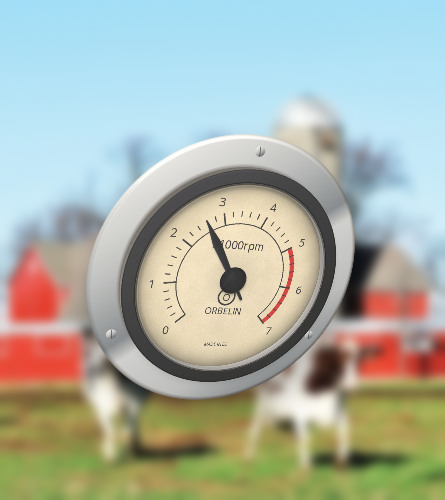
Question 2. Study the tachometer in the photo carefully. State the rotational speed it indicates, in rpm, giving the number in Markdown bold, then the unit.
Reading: **2600** rpm
